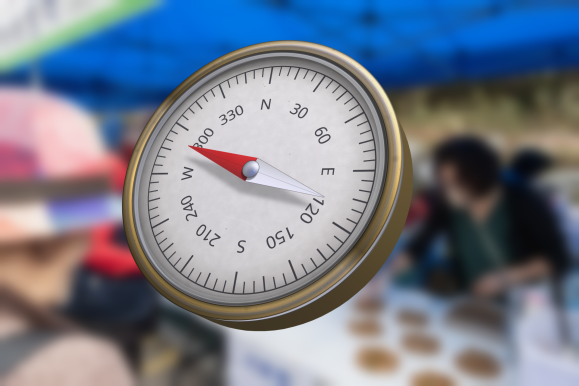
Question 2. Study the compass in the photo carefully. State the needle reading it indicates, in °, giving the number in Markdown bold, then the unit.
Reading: **290** °
